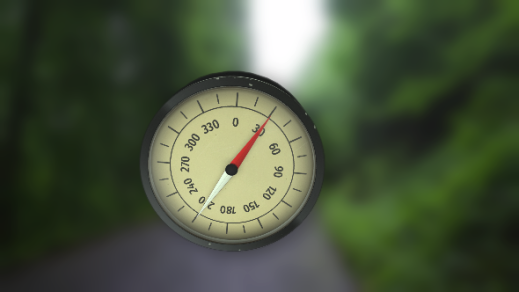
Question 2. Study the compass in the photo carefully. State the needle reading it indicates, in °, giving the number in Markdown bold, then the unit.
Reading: **30** °
